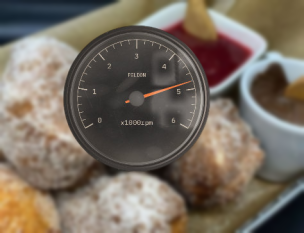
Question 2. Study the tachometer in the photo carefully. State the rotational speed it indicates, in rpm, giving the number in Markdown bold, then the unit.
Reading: **4800** rpm
